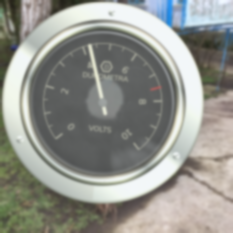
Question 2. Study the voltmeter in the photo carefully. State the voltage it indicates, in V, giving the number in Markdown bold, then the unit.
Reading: **4.25** V
